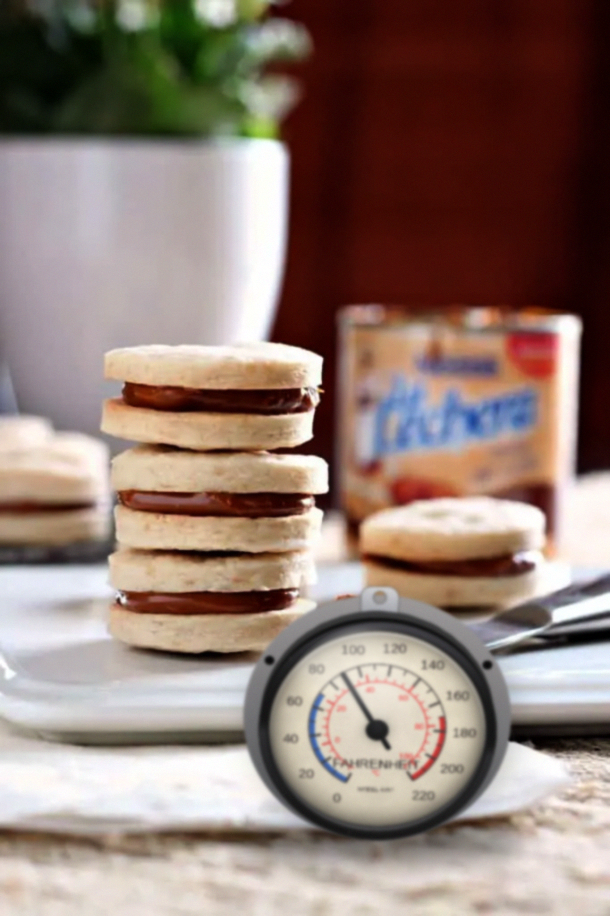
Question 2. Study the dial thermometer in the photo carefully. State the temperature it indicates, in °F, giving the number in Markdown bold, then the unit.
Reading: **90** °F
